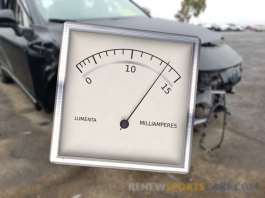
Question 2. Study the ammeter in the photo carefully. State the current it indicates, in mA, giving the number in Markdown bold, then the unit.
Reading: **13.5** mA
